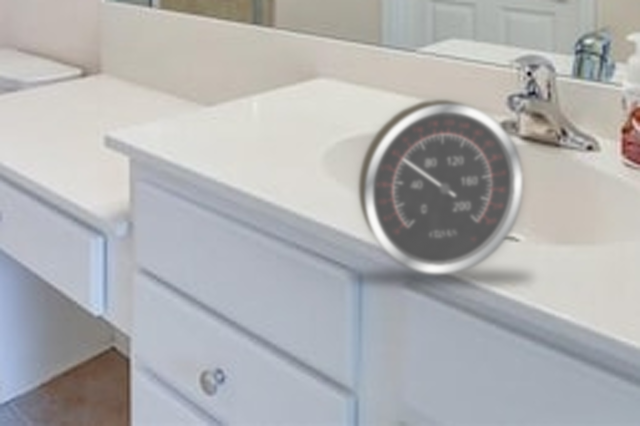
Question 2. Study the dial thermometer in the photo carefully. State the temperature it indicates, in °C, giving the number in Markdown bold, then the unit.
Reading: **60** °C
